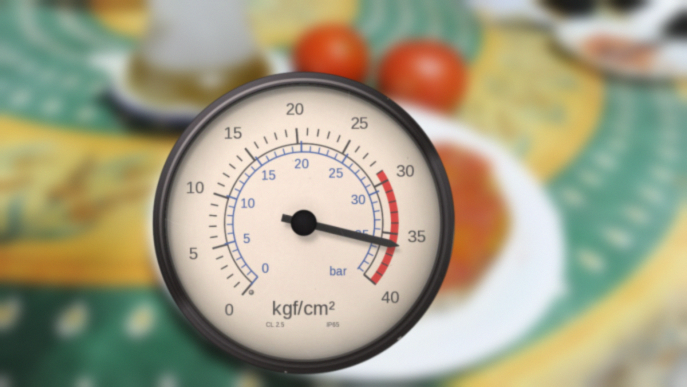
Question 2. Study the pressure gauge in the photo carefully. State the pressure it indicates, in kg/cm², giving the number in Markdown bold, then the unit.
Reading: **36** kg/cm²
